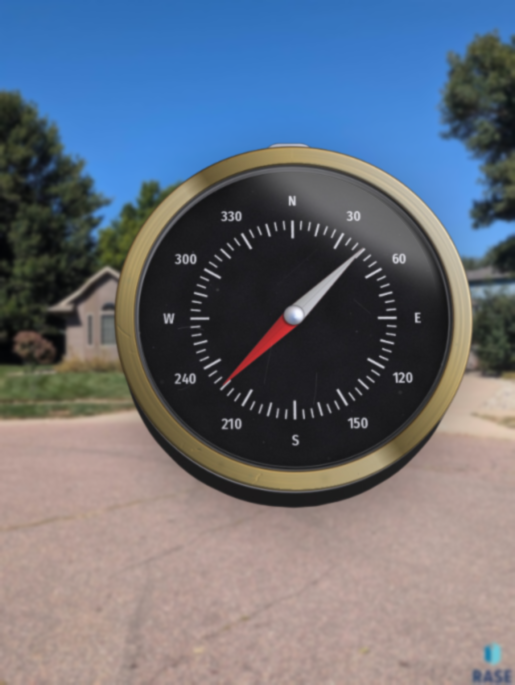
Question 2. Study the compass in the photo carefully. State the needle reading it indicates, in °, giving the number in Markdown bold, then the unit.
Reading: **225** °
